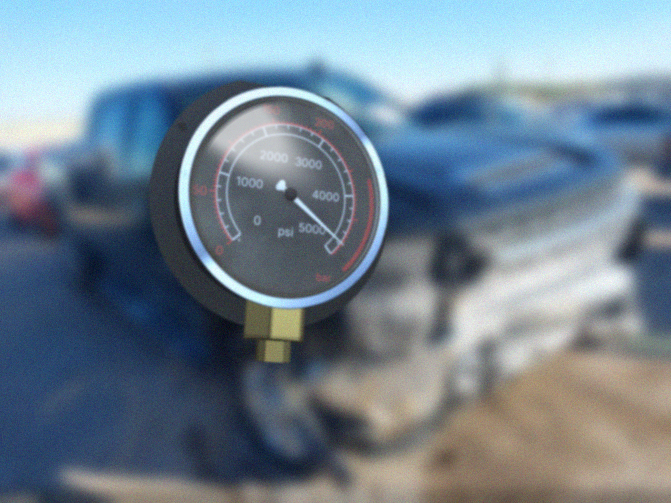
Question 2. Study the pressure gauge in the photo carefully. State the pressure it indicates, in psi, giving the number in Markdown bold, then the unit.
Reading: **4800** psi
